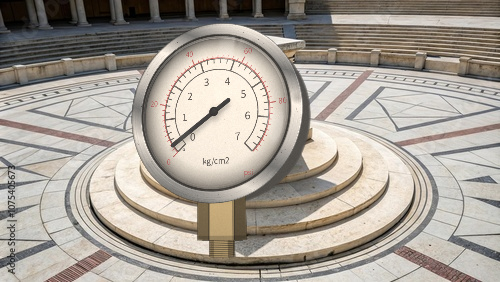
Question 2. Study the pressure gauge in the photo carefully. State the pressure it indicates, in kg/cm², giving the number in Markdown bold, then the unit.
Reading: **0.2** kg/cm²
